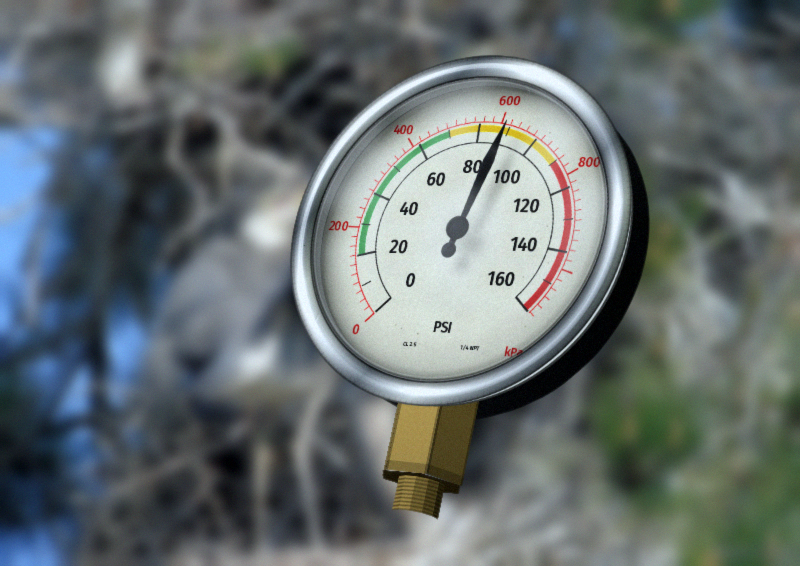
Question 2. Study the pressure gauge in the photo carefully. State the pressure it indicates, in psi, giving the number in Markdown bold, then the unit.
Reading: **90** psi
